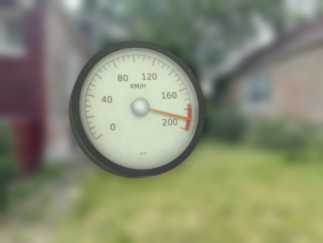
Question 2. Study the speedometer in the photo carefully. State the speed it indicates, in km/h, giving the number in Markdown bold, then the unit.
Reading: **190** km/h
